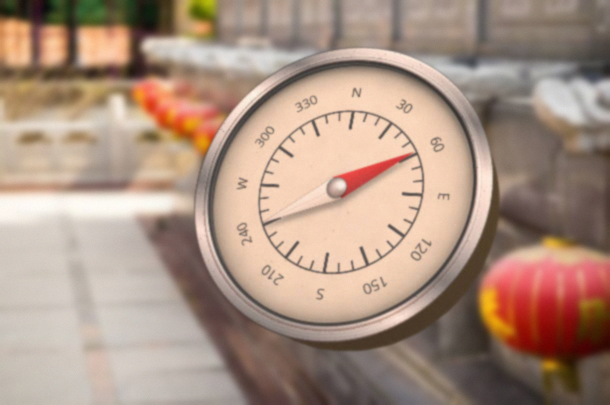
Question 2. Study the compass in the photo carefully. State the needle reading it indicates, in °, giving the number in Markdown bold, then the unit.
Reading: **60** °
